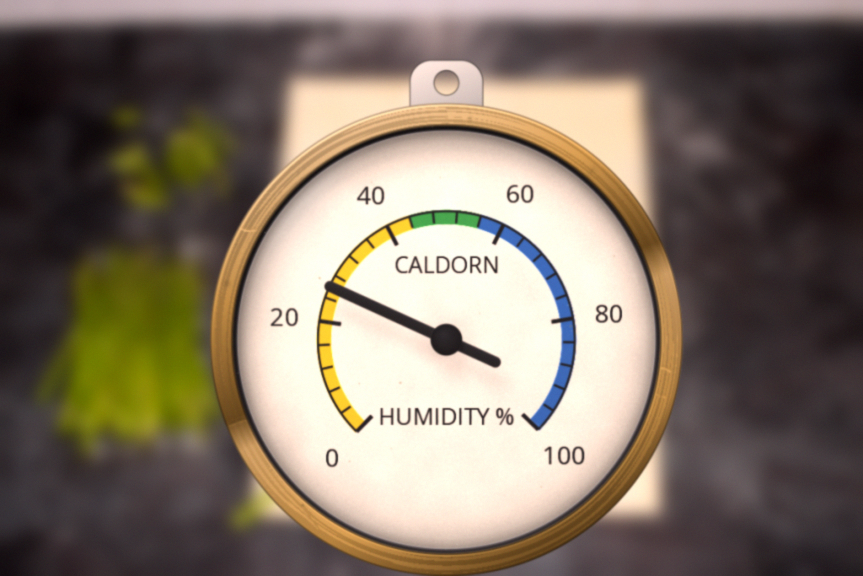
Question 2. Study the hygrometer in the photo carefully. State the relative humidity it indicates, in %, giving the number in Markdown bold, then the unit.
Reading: **26** %
